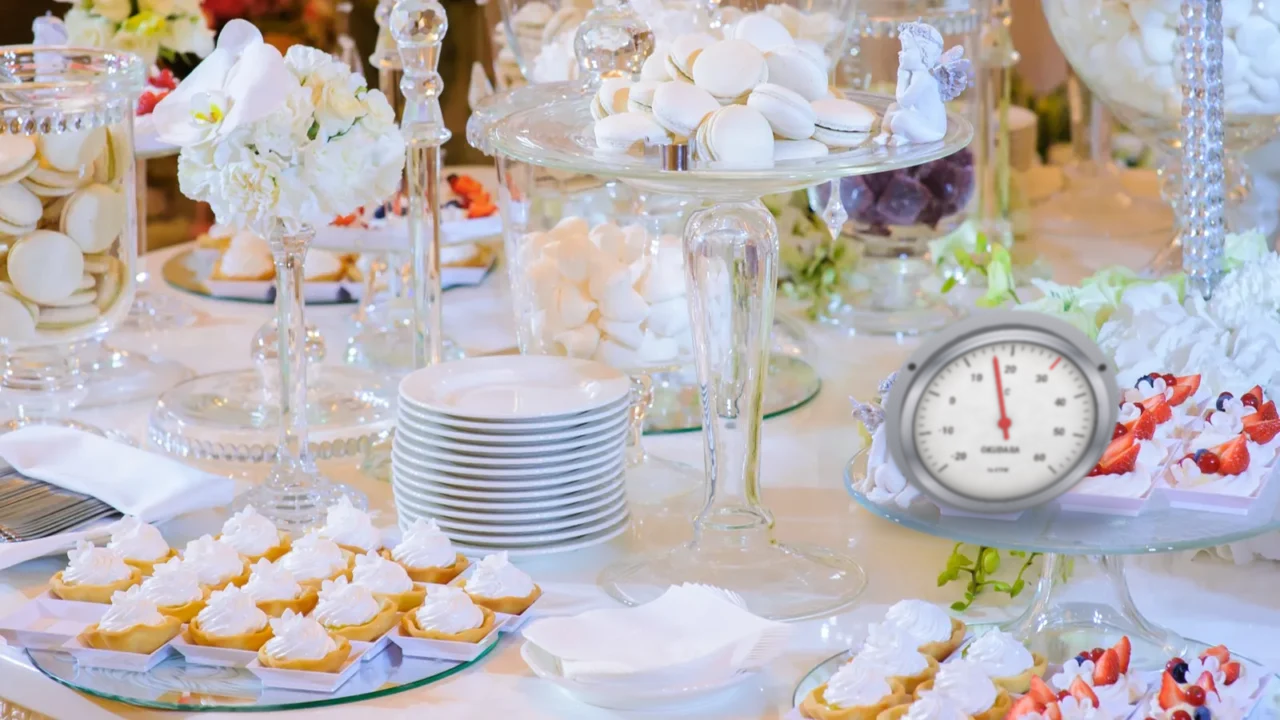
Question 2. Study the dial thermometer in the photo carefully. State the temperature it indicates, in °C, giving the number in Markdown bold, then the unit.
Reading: **16** °C
